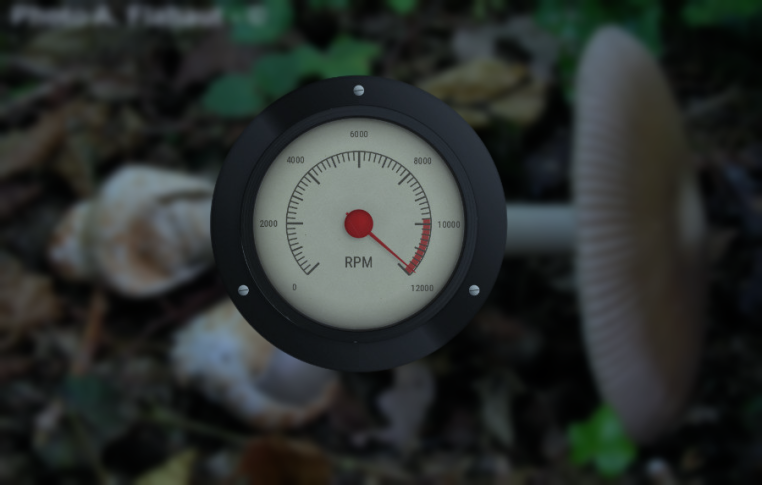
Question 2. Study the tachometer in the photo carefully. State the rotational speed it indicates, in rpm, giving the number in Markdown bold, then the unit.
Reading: **11800** rpm
